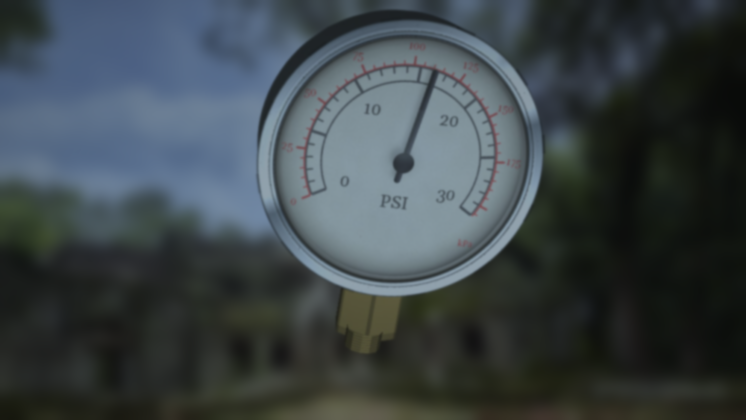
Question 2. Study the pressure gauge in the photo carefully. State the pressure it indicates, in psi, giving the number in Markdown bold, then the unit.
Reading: **16** psi
